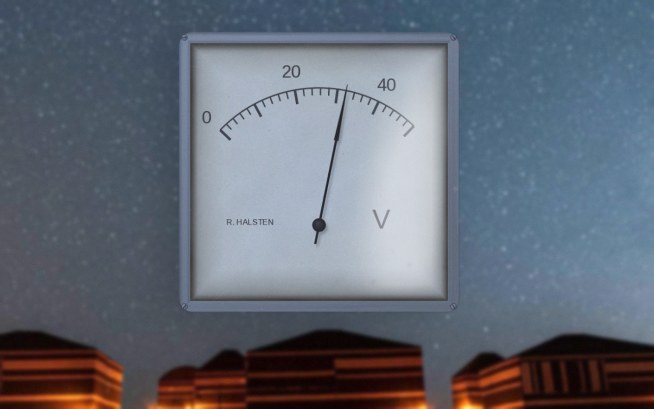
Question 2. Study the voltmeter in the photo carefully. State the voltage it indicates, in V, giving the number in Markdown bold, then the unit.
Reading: **32** V
